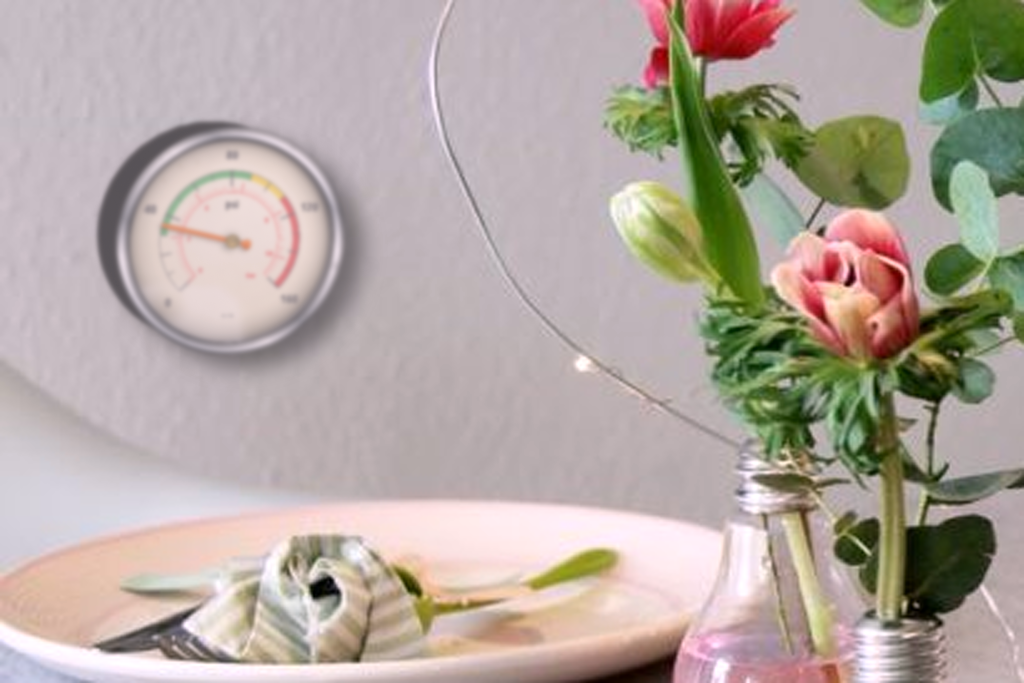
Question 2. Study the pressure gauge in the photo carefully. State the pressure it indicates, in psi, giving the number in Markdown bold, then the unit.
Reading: **35** psi
